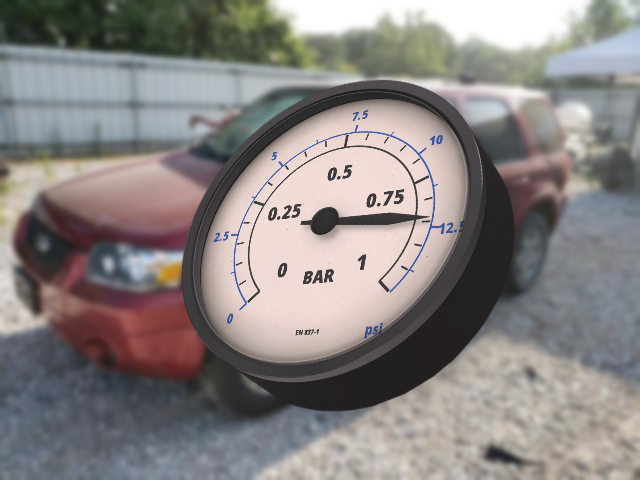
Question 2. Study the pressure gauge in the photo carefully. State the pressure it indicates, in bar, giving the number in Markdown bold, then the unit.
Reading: **0.85** bar
